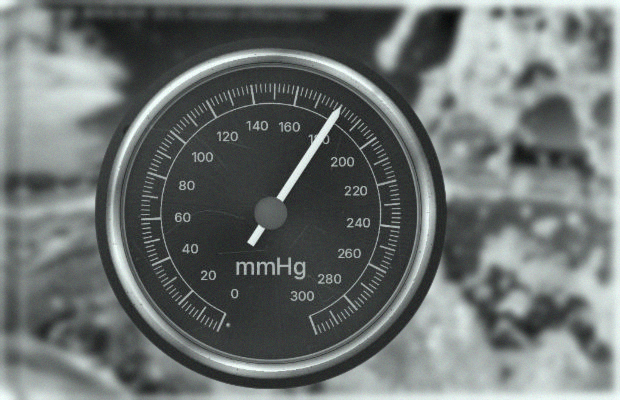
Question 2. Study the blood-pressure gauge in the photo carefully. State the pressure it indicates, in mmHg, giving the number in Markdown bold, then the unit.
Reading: **180** mmHg
